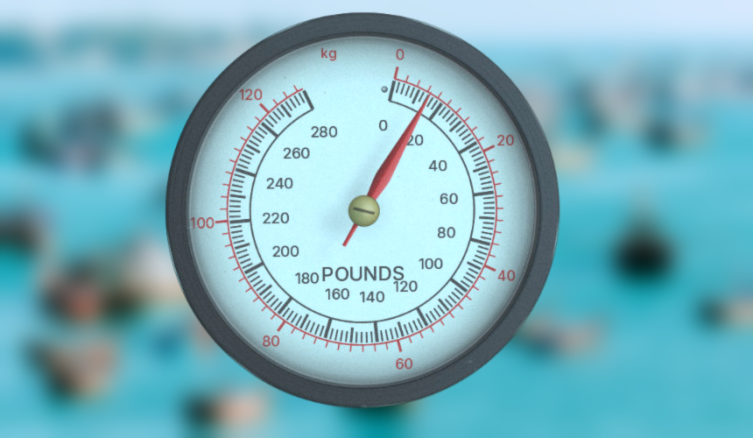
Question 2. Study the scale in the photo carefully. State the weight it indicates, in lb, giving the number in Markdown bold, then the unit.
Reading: **14** lb
